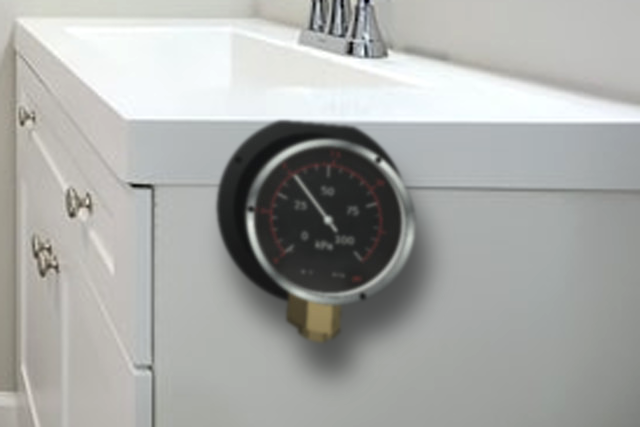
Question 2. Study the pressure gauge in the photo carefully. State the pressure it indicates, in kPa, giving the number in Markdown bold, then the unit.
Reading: **35** kPa
